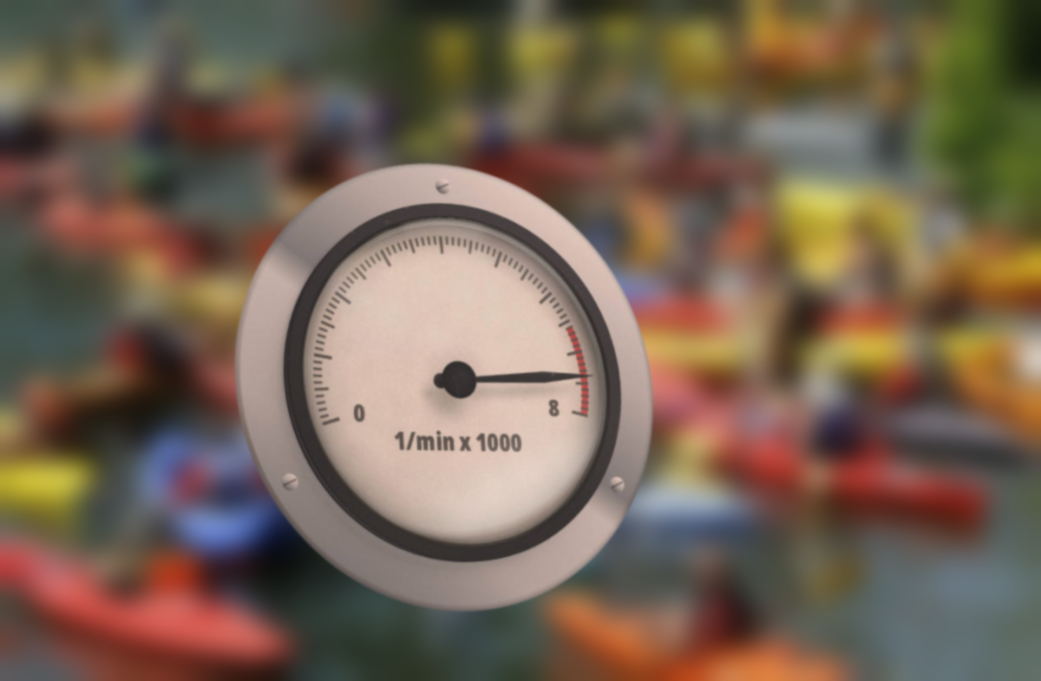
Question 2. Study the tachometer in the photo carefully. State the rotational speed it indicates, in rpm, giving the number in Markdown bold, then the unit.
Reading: **7400** rpm
